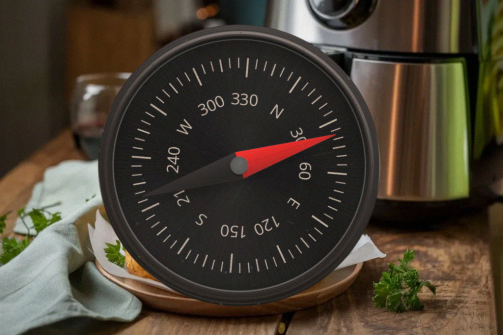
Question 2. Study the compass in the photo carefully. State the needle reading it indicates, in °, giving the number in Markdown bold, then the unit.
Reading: **37.5** °
